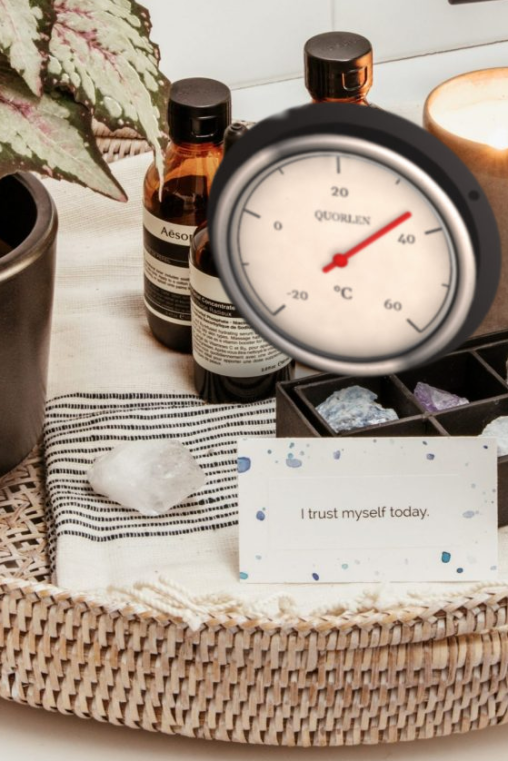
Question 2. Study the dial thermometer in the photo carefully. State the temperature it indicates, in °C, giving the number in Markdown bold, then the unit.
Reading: **35** °C
